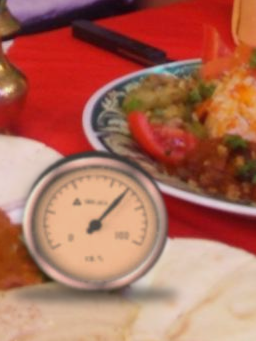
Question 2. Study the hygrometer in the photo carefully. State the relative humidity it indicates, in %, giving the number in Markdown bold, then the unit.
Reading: **68** %
